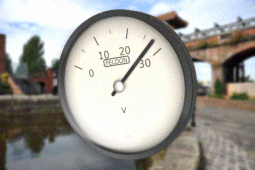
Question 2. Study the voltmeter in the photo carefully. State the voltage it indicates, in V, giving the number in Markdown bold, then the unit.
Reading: **27.5** V
